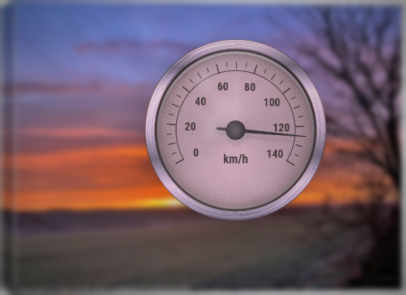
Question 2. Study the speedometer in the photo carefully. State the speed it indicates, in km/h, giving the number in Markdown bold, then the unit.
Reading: **125** km/h
